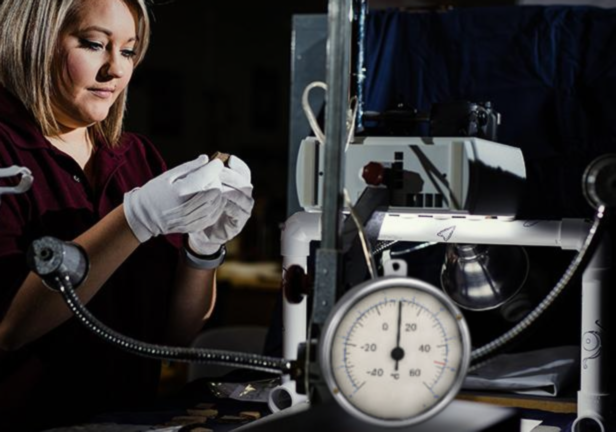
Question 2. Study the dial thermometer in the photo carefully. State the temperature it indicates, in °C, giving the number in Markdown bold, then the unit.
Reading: **10** °C
